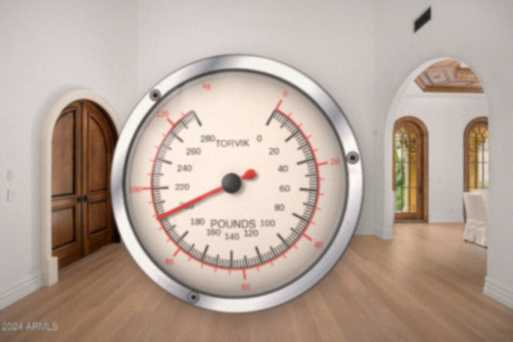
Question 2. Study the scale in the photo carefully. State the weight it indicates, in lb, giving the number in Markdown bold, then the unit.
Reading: **200** lb
